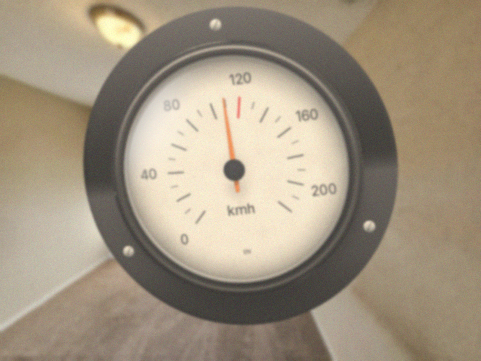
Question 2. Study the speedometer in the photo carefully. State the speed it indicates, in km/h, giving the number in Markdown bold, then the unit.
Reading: **110** km/h
